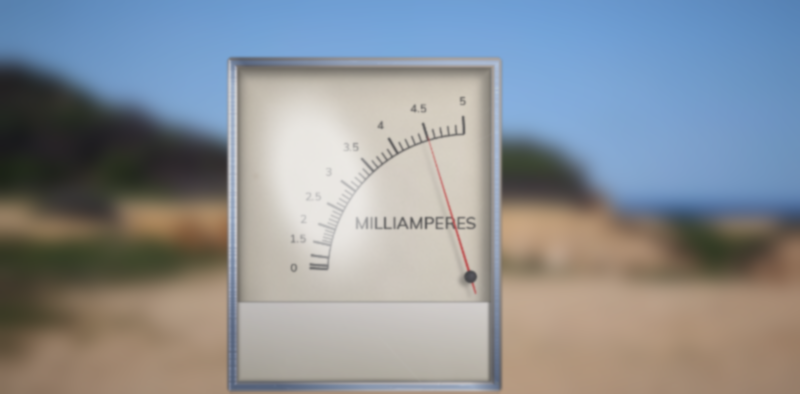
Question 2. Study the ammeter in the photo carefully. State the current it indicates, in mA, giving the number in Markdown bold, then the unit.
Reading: **4.5** mA
